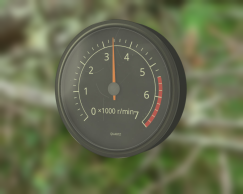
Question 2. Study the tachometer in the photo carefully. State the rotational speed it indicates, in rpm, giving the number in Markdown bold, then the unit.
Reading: **3400** rpm
